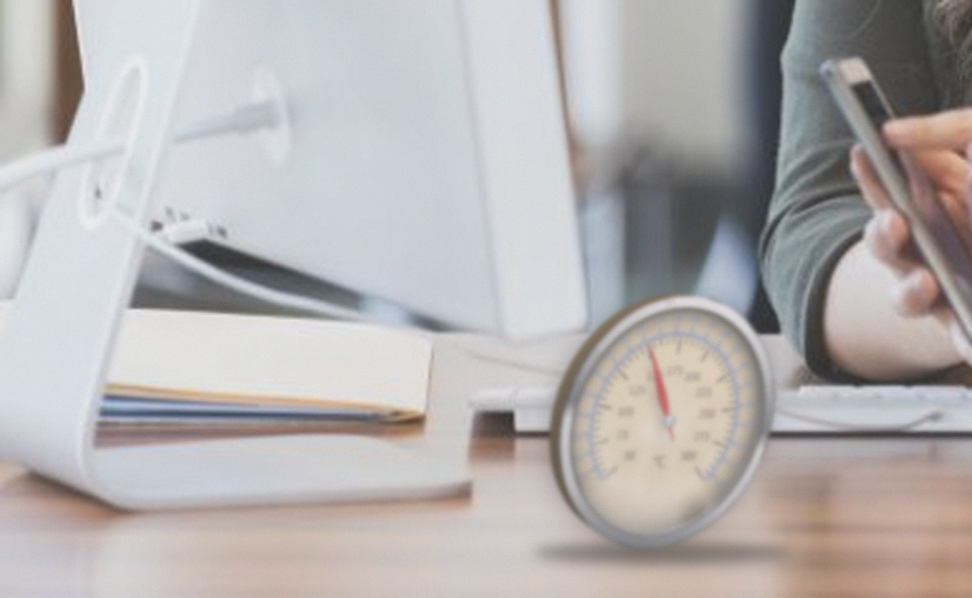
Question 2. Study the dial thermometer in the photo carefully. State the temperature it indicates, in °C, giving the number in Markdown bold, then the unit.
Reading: **150** °C
